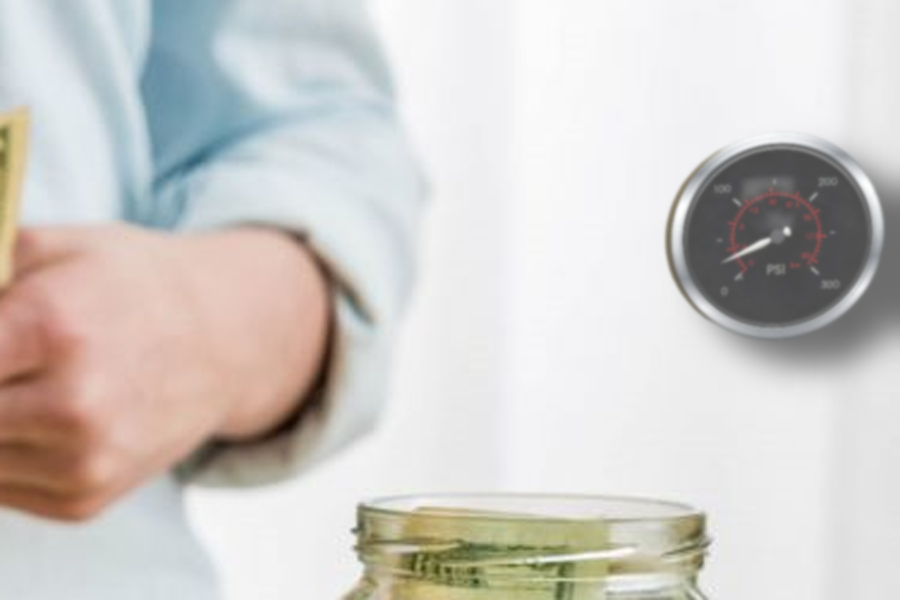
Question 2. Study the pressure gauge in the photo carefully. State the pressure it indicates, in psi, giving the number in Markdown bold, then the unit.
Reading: **25** psi
